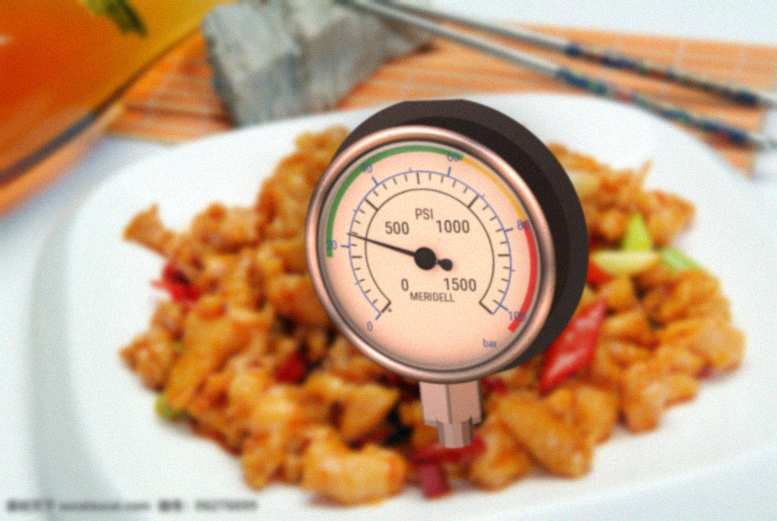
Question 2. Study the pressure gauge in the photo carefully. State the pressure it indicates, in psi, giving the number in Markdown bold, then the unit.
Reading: **350** psi
